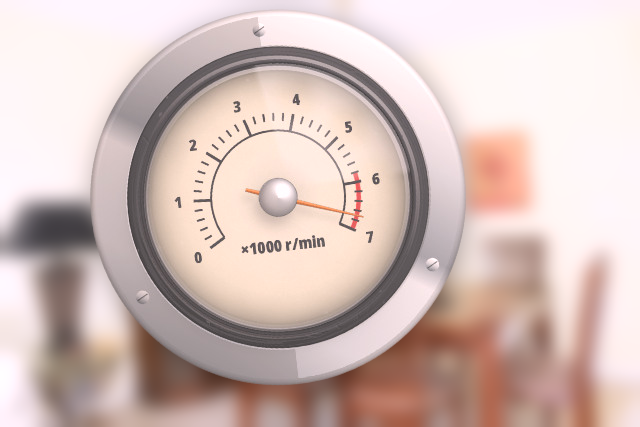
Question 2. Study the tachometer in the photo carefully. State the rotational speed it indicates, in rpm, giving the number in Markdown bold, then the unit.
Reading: **6700** rpm
